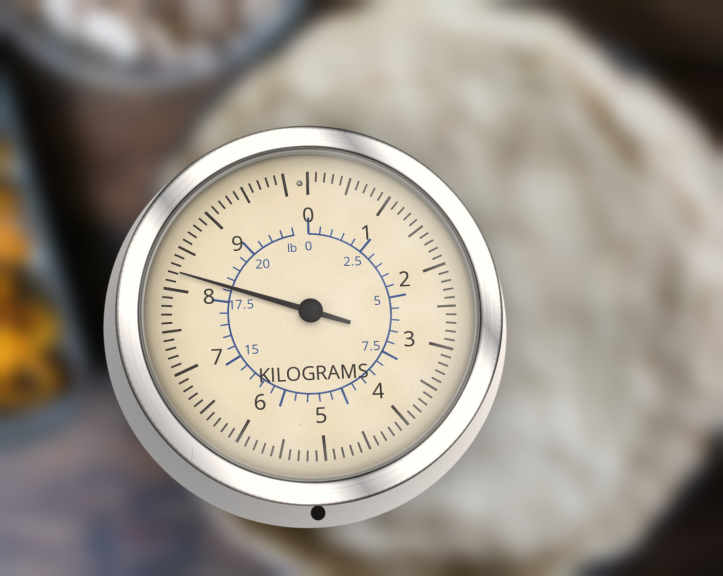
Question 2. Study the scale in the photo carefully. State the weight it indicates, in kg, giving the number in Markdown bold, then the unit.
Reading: **8.2** kg
